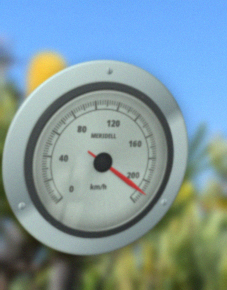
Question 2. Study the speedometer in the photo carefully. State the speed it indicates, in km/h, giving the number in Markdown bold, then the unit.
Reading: **210** km/h
